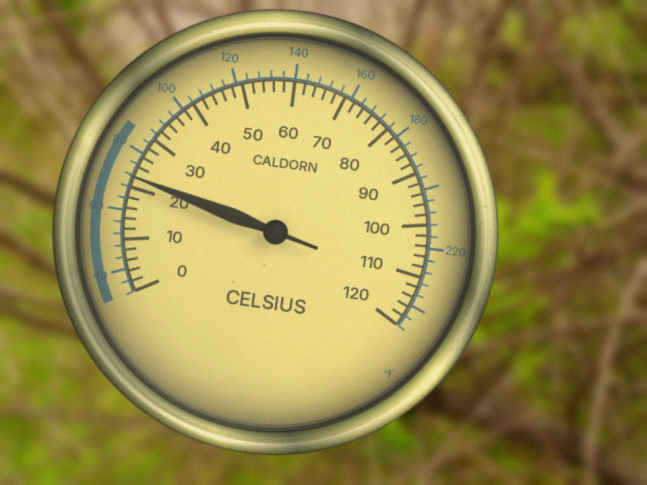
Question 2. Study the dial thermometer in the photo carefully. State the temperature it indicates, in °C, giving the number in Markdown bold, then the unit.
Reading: **22** °C
